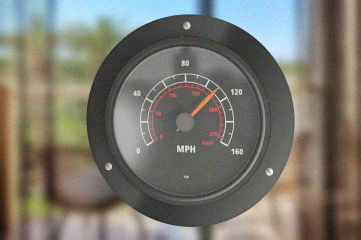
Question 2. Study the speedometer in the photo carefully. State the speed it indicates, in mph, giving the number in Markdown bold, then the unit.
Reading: **110** mph
